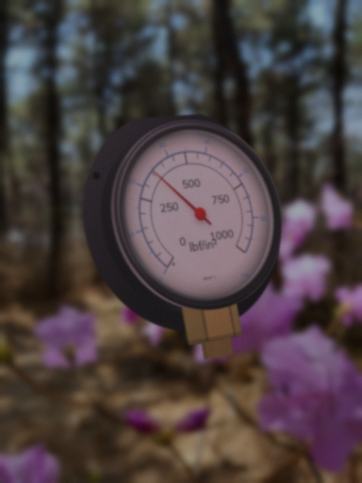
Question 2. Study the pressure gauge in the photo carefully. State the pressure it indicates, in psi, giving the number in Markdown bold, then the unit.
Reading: **350** psi
